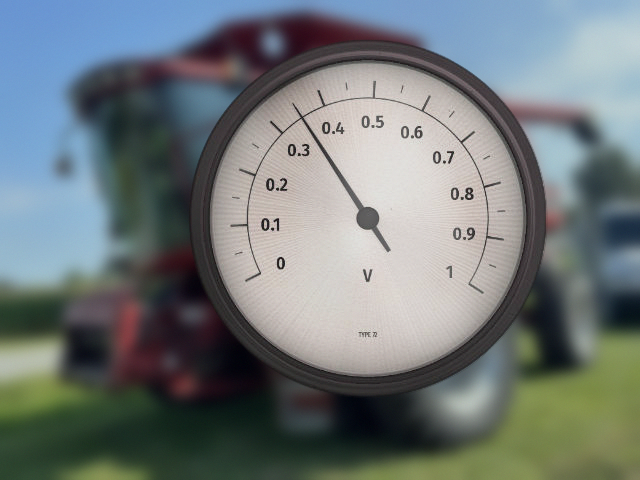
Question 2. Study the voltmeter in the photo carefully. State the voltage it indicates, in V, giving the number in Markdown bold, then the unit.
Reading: **0.35** V
